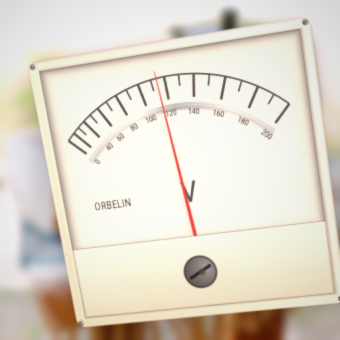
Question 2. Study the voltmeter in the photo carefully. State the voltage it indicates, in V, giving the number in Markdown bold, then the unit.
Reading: **115** V
